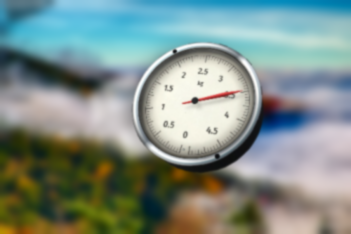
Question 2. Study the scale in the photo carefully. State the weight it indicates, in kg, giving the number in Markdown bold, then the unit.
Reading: **3.5** kg
